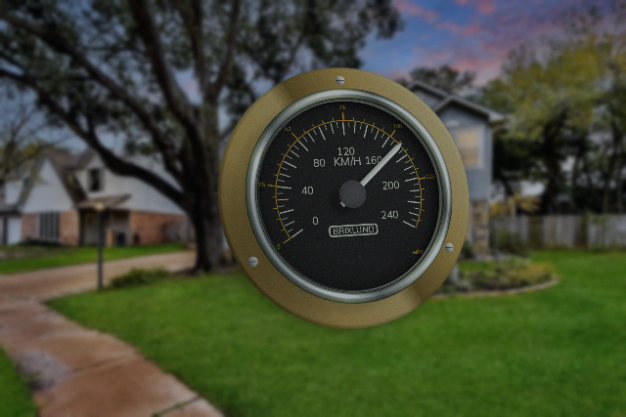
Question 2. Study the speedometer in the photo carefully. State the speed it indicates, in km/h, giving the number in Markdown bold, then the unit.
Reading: **170** km/h
